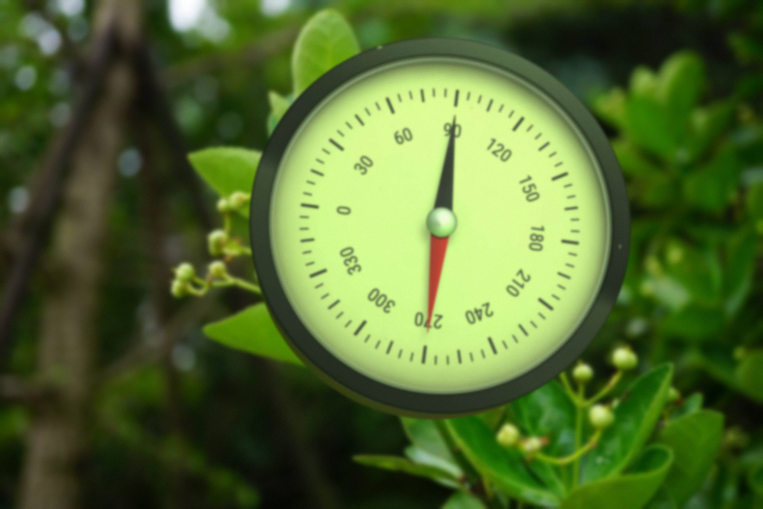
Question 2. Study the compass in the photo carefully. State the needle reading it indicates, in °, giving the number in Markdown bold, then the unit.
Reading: **270** °
